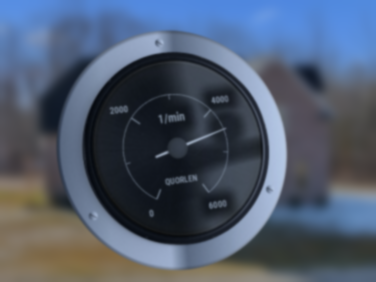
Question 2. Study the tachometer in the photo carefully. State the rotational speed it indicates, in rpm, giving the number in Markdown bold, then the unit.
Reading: **4500** rpm
